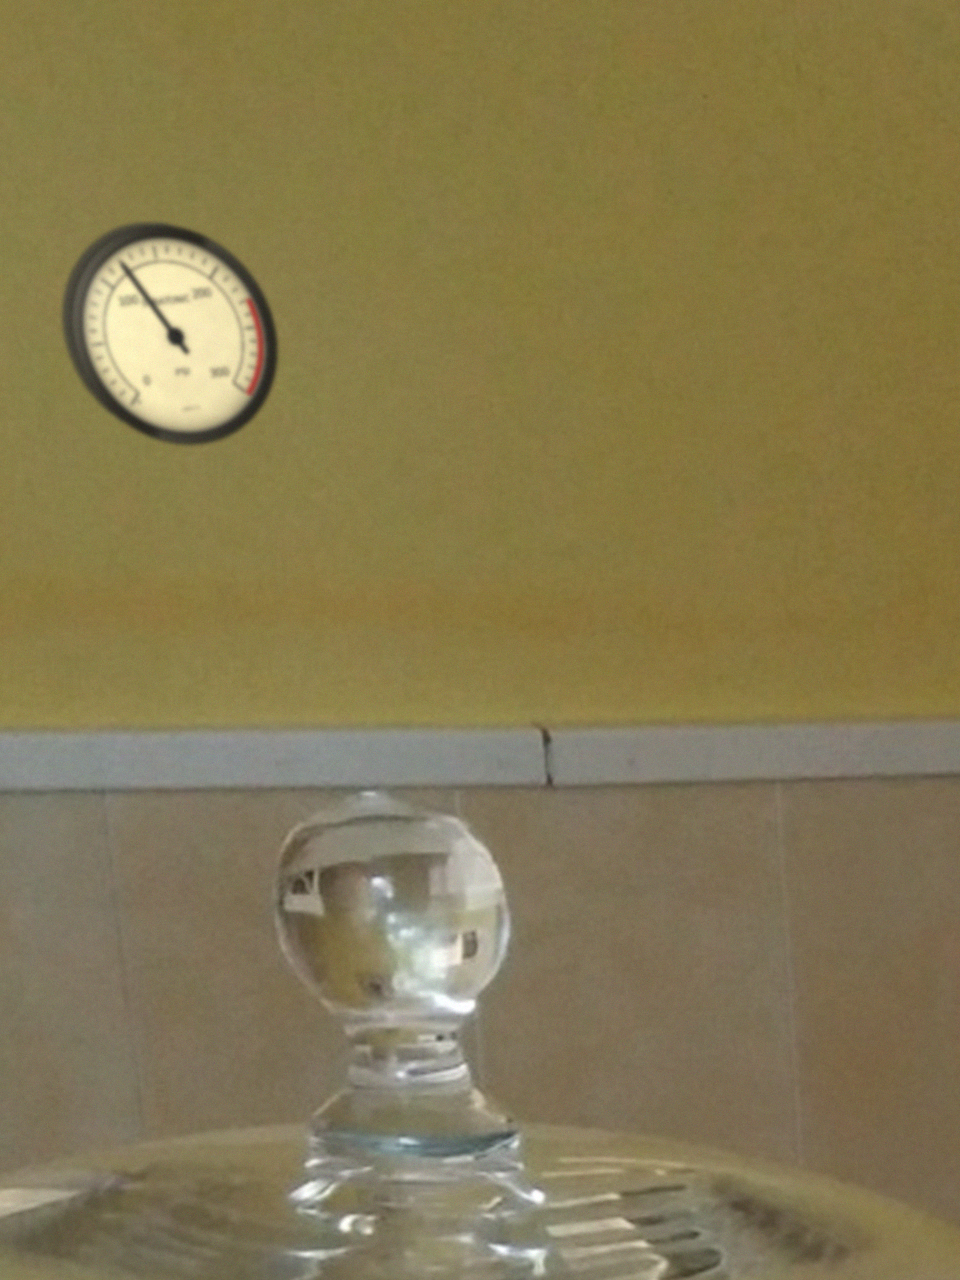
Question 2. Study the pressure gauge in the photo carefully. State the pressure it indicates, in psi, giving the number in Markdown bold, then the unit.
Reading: **120** psi
